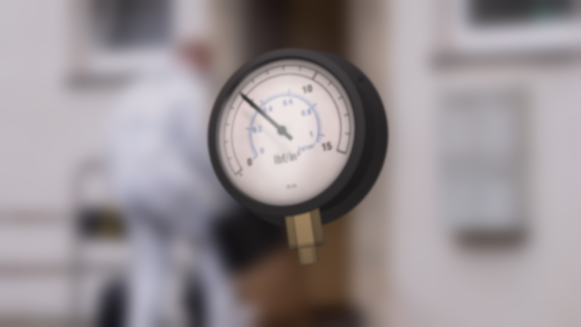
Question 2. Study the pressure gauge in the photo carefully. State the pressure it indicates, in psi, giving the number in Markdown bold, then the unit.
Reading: **5** psi
